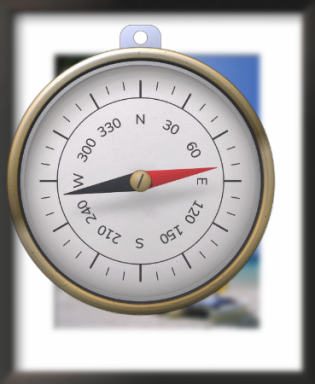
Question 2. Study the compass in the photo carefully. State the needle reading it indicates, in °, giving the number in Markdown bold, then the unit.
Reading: **80** °
